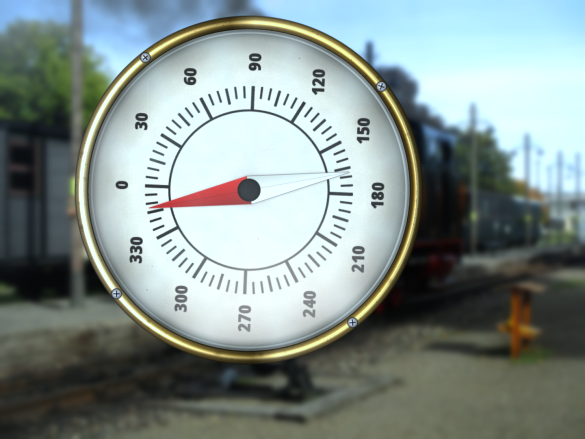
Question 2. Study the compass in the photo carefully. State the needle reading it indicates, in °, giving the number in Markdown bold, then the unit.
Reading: **347.5** °
